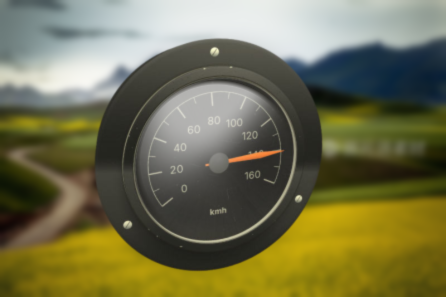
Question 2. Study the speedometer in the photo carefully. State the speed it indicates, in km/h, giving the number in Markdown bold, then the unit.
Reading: **140** km/h
